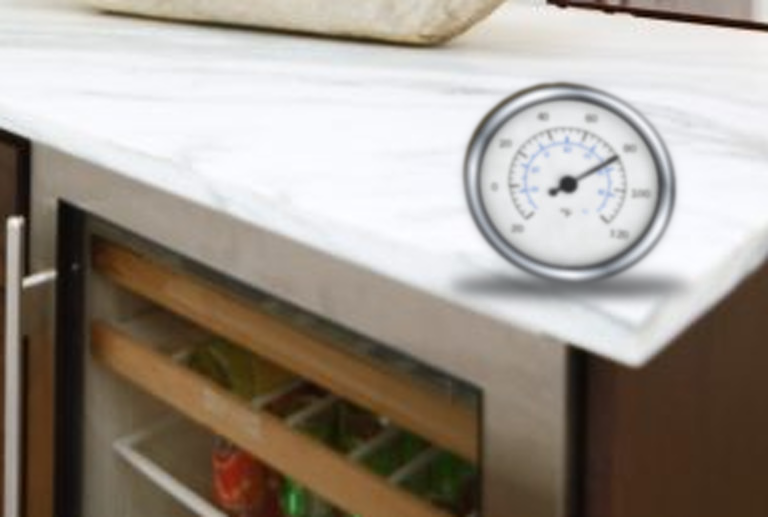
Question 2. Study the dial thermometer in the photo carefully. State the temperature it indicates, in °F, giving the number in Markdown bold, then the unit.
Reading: **80** °F
